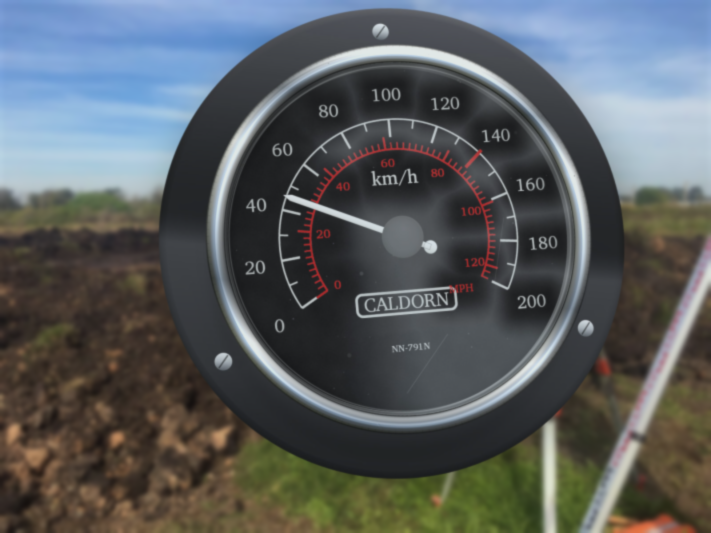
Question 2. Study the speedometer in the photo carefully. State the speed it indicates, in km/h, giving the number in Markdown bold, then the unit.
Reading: **45** km/h
